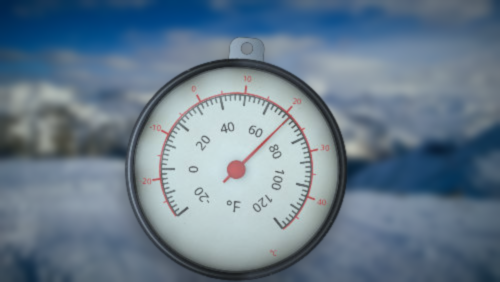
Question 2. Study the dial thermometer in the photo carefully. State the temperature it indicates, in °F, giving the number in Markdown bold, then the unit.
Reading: **70** °F
